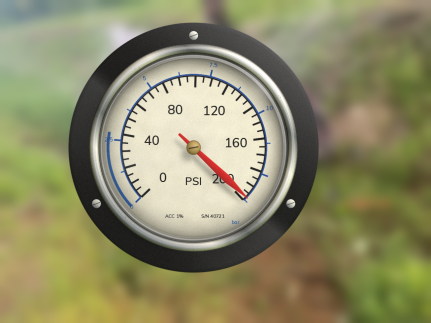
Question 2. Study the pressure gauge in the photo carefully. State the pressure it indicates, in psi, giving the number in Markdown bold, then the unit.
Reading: **197.5** psi
